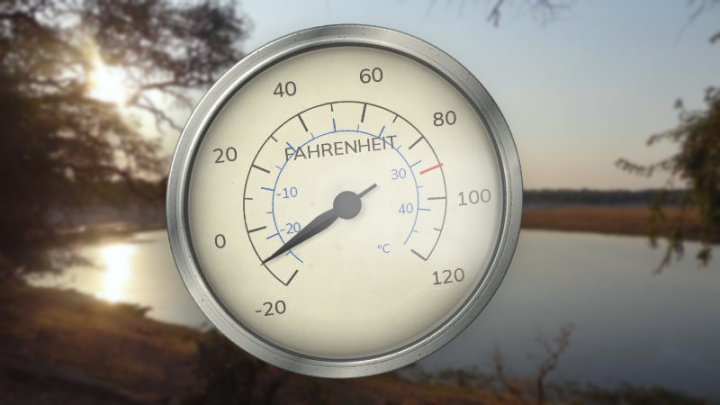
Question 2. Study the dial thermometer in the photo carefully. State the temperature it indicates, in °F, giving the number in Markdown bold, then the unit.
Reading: **-10** °F
